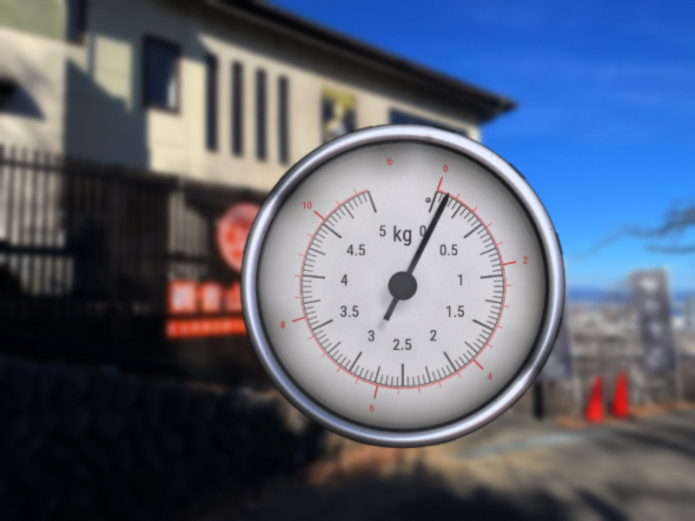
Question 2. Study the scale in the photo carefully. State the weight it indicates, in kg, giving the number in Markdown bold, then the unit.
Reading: **0.1** kg
